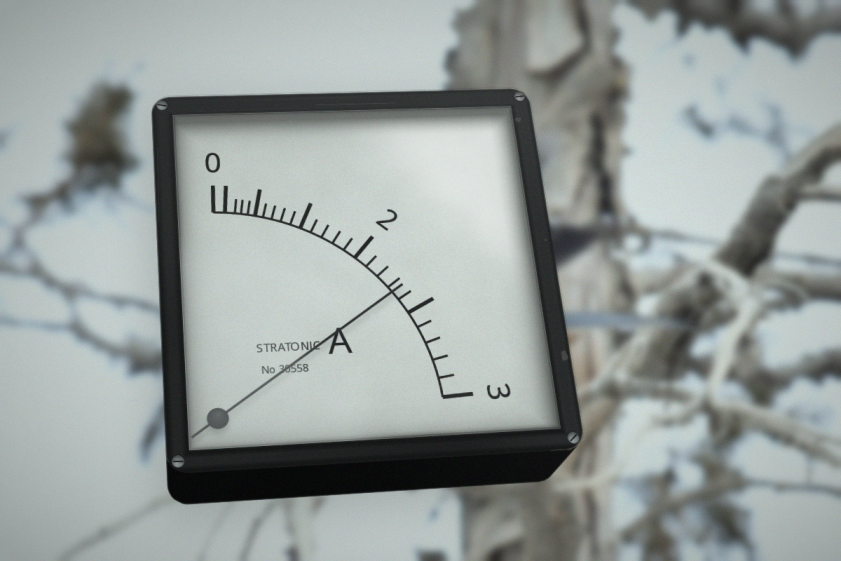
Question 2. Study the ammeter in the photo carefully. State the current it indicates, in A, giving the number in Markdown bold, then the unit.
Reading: **2.35** A
